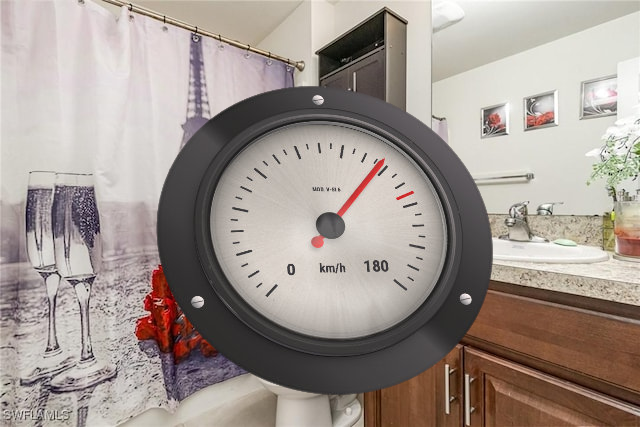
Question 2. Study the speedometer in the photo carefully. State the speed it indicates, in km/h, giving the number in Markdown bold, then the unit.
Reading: **117.5** km/h
